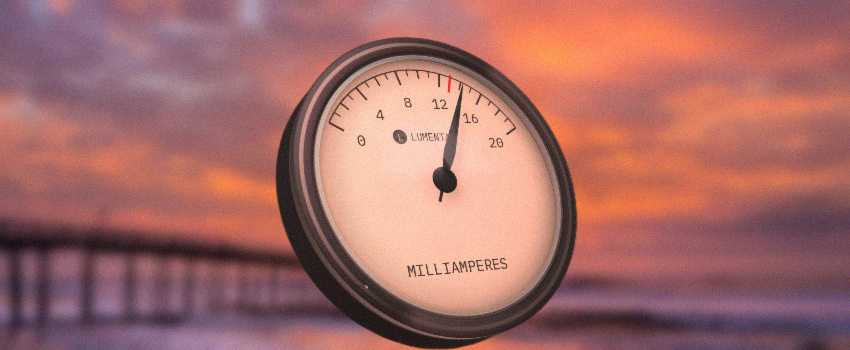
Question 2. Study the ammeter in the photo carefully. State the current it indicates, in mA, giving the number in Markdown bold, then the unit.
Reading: **14** mA
